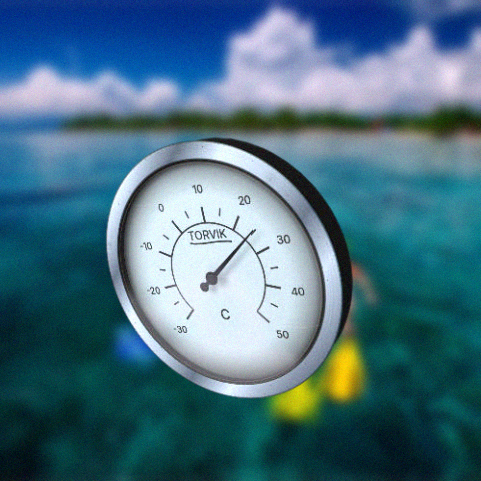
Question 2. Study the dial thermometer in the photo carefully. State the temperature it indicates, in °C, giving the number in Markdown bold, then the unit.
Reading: **25** °C
